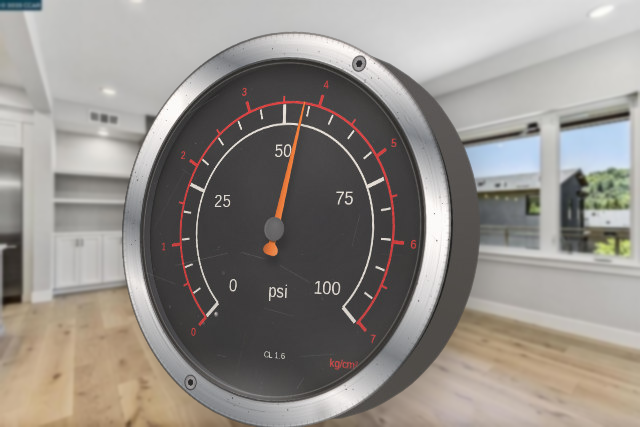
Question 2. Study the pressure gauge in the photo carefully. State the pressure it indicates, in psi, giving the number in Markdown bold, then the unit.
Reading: **55** psi
